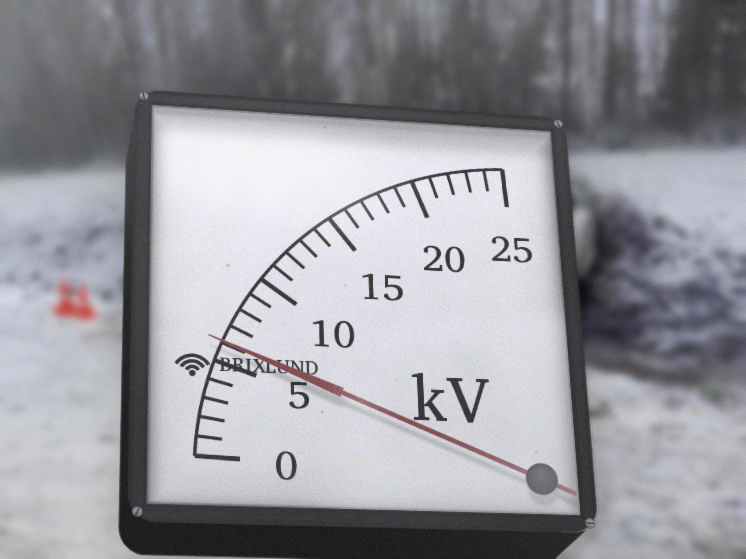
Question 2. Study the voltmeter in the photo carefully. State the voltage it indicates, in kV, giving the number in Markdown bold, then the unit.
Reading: **6** kV
